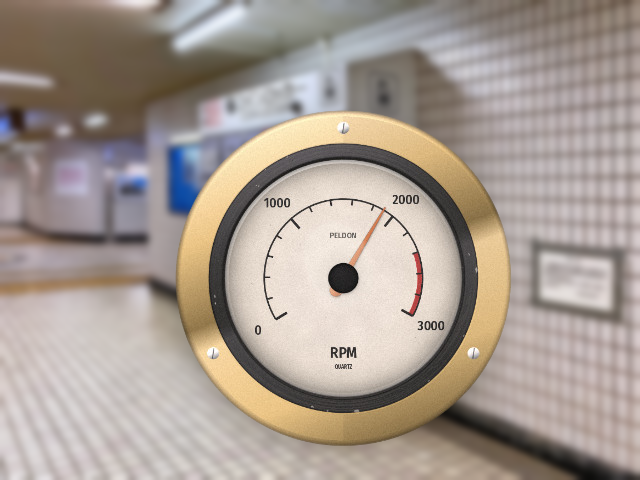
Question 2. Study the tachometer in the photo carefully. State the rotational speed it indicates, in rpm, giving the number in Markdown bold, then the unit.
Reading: **1900** rpm
